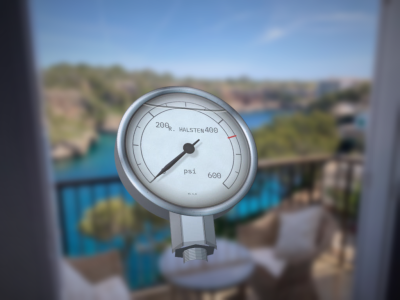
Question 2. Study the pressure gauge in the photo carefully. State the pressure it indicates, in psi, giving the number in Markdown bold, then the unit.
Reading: **0** psi
